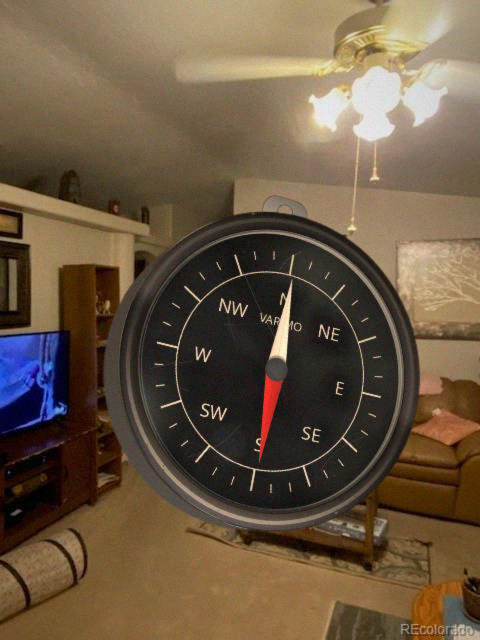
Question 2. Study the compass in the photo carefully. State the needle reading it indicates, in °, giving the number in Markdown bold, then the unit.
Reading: **180** °
